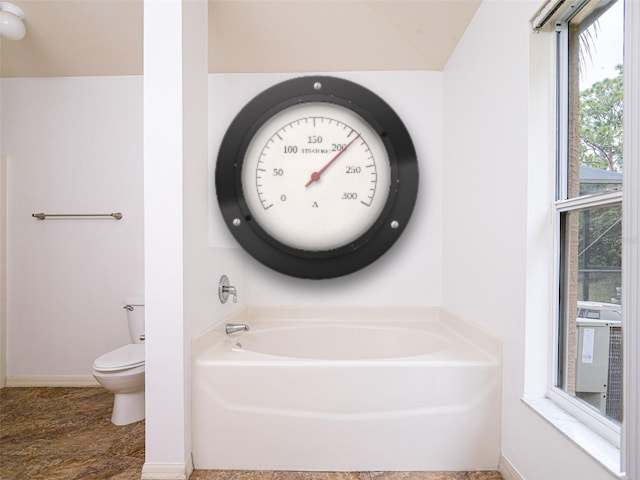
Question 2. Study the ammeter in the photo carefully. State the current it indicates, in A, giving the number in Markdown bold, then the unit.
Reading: **210** A
